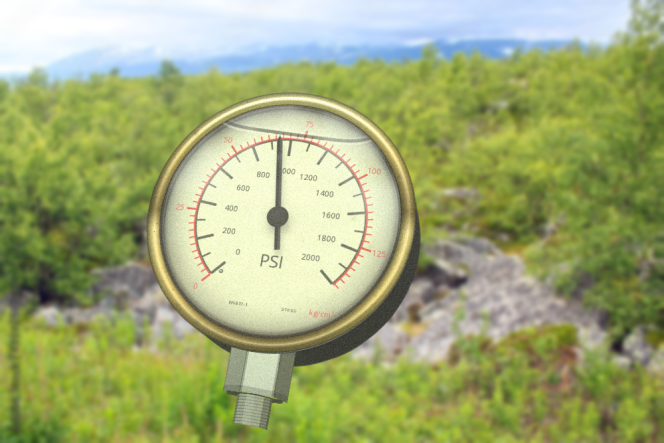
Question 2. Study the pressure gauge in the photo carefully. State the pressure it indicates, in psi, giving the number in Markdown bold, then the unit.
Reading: **950** psi
